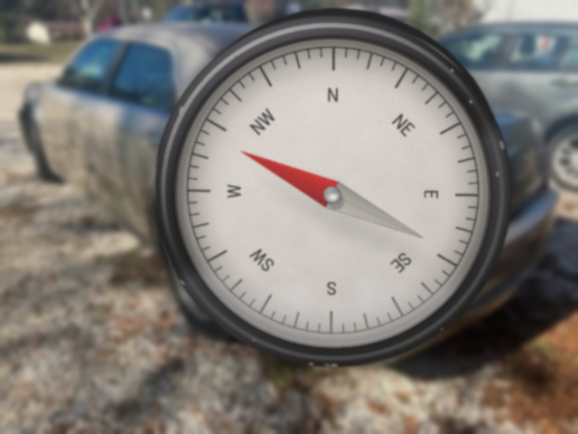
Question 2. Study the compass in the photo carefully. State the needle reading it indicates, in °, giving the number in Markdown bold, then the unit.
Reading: **295** °
